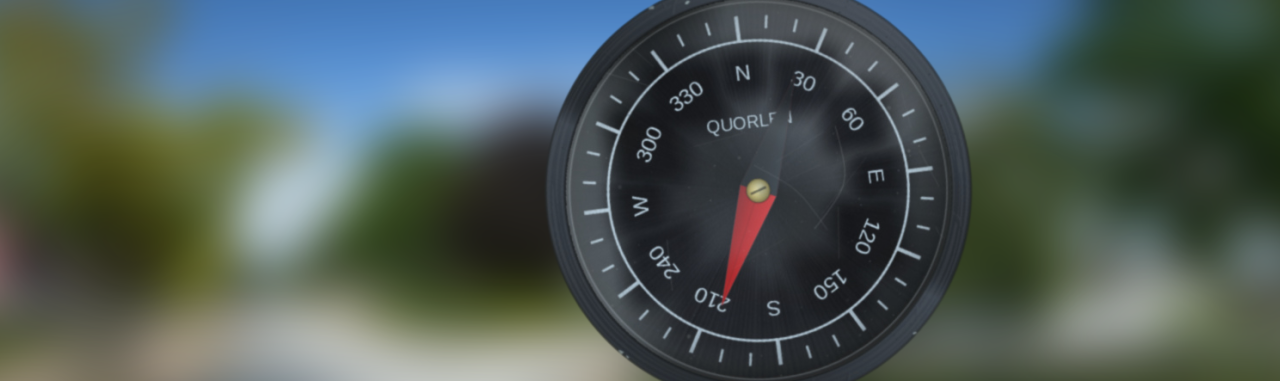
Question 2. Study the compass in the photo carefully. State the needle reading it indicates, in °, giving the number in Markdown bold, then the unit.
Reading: **205** °
